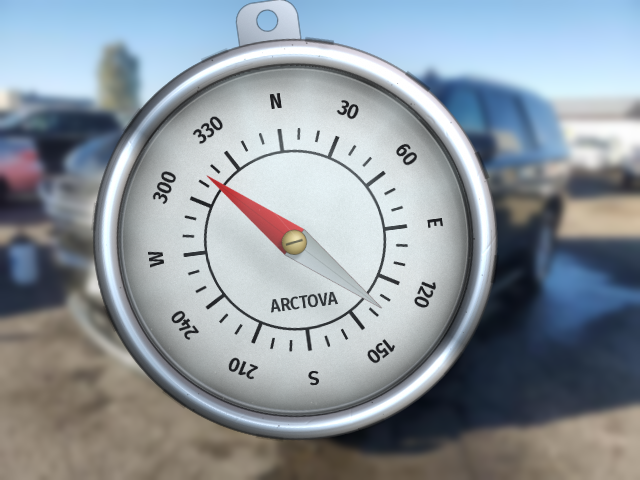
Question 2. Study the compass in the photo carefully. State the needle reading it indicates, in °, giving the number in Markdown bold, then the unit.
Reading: **315** °
